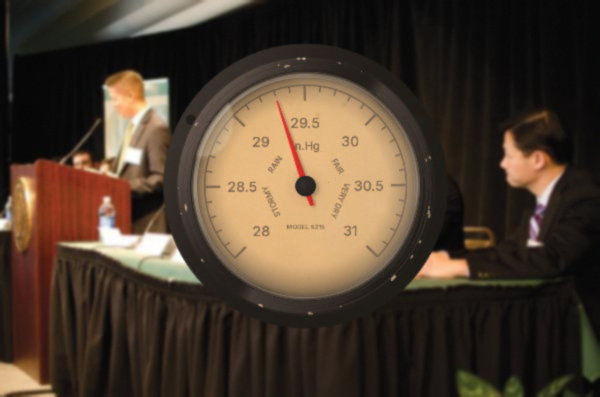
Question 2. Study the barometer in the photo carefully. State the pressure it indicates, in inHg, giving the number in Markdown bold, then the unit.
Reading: **29.3** inHg
